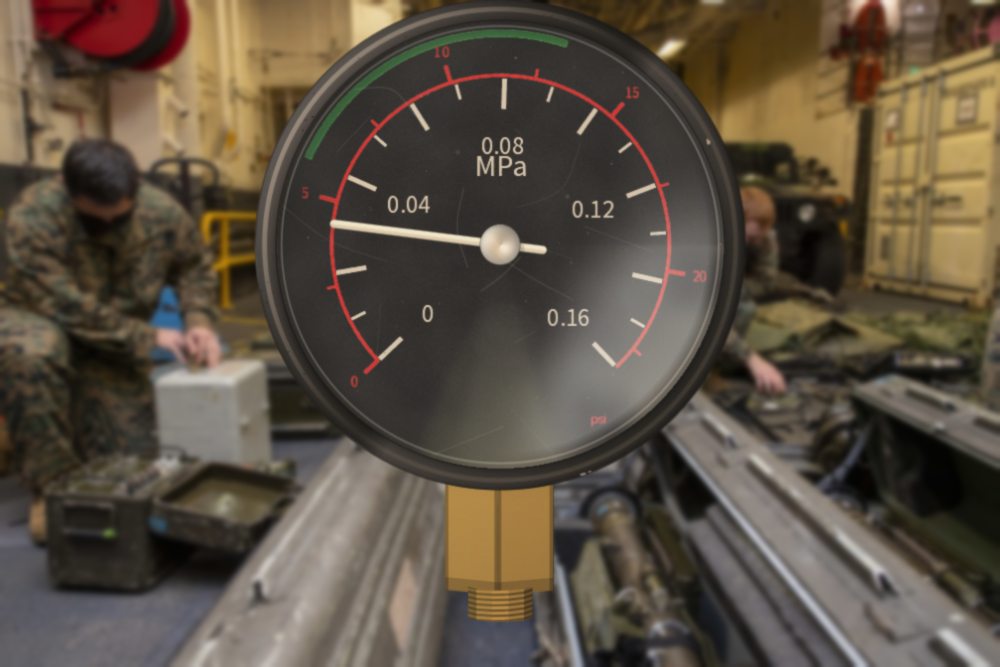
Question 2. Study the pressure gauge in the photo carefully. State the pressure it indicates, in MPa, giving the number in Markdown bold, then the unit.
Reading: **0.03** MPa
